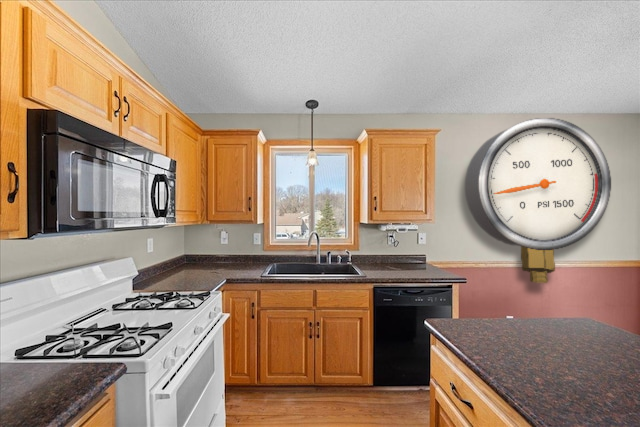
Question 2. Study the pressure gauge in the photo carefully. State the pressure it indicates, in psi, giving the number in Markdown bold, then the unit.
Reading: **200** psi
